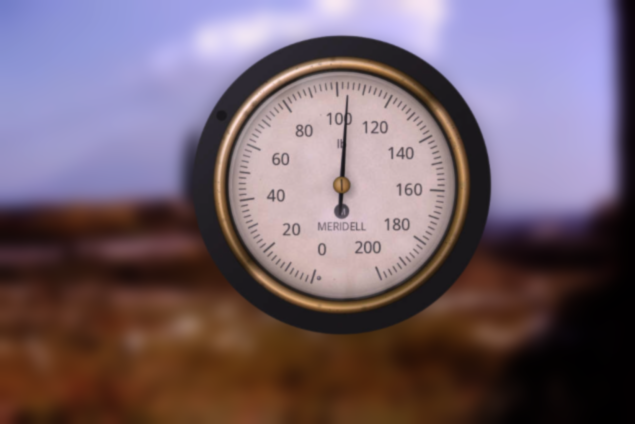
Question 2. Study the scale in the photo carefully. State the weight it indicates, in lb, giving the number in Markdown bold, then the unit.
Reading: **104** lb
